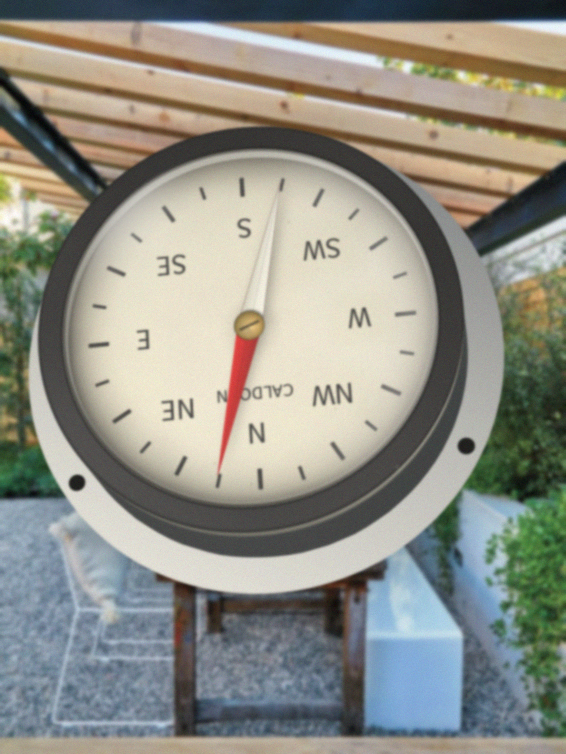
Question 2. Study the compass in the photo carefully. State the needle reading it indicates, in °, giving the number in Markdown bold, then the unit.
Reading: **15** °
